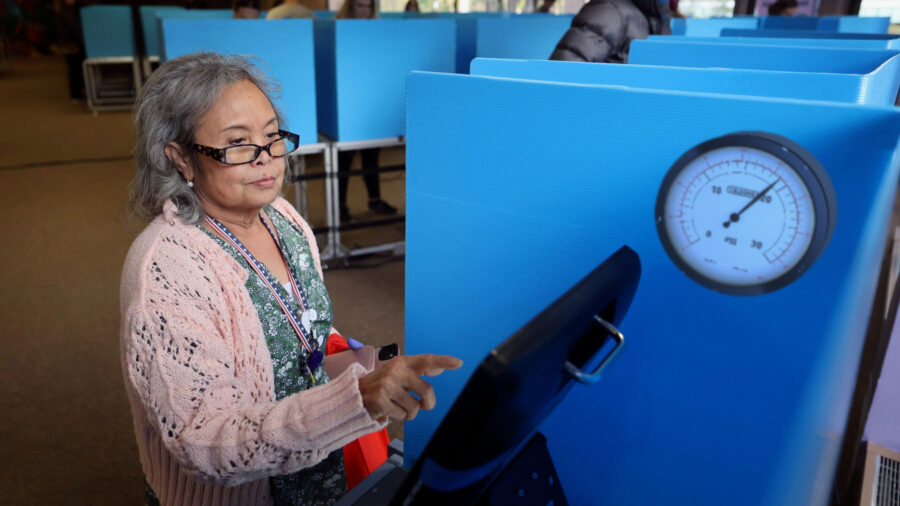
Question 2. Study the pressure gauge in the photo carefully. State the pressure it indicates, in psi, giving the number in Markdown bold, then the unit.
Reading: **19** psi
